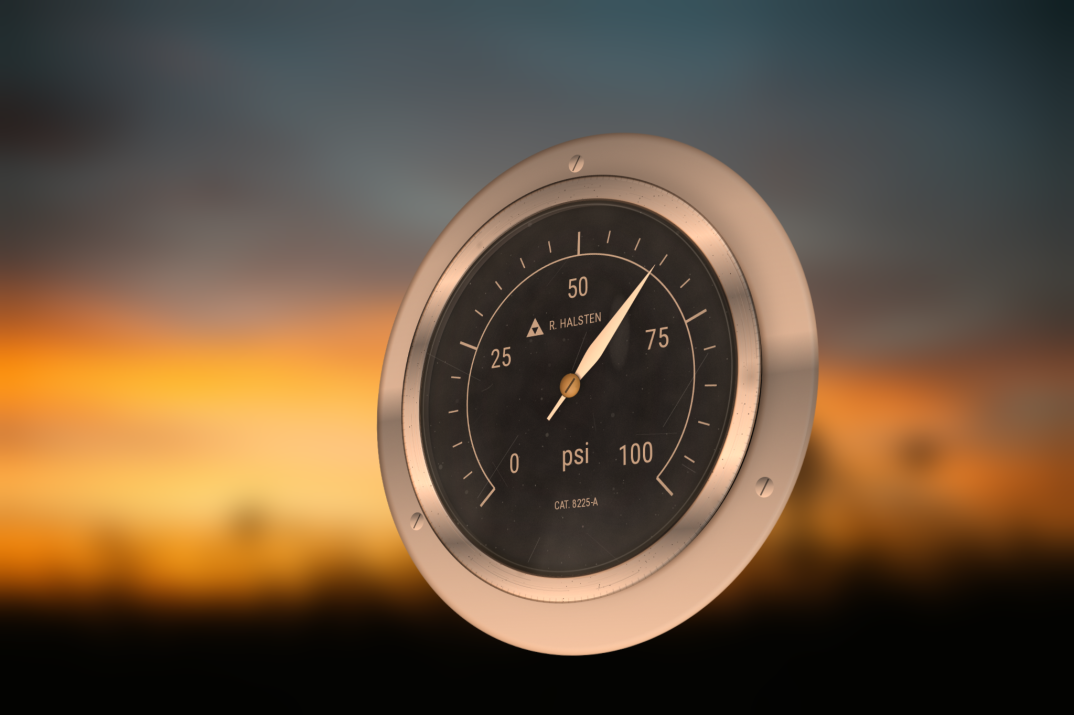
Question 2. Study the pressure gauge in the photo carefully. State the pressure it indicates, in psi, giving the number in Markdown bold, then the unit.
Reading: **65** psi
